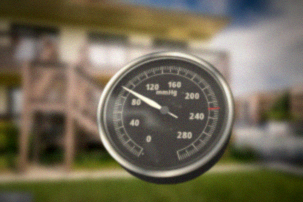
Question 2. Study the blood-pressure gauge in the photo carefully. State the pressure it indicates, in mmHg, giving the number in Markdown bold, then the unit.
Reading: **90** mmHg
